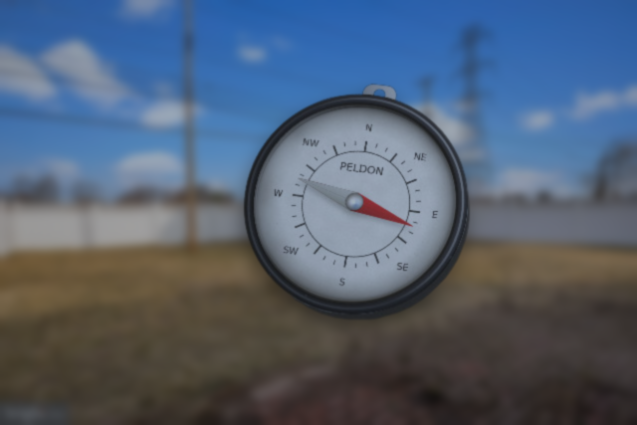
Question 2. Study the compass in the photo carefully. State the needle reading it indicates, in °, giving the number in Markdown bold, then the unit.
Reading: **105** °
